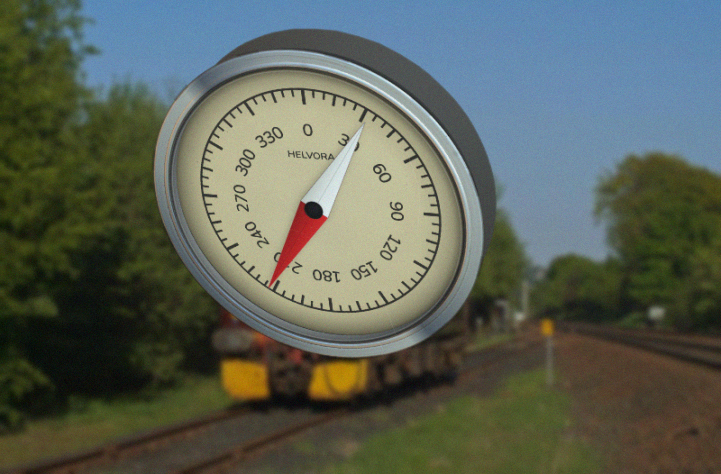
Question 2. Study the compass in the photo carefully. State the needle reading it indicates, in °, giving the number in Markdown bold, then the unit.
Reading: **212.5** °
